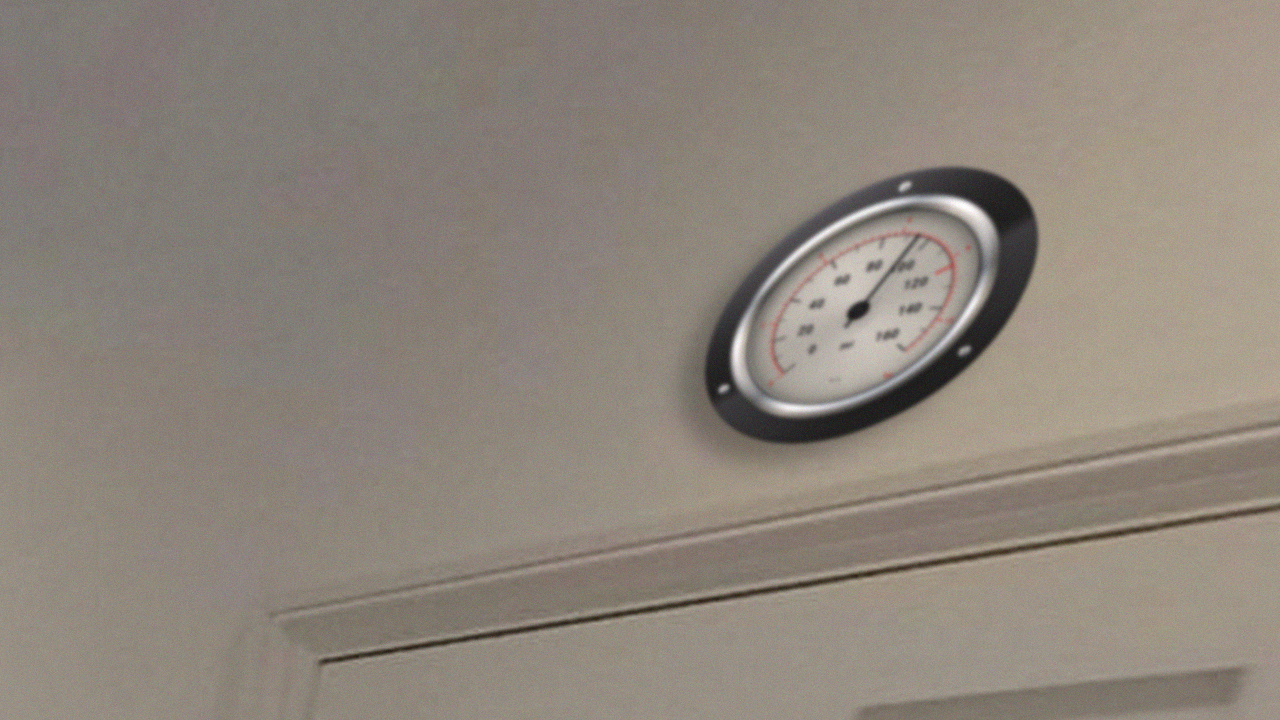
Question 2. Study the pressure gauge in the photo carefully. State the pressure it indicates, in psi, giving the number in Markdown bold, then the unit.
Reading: **95** psi
